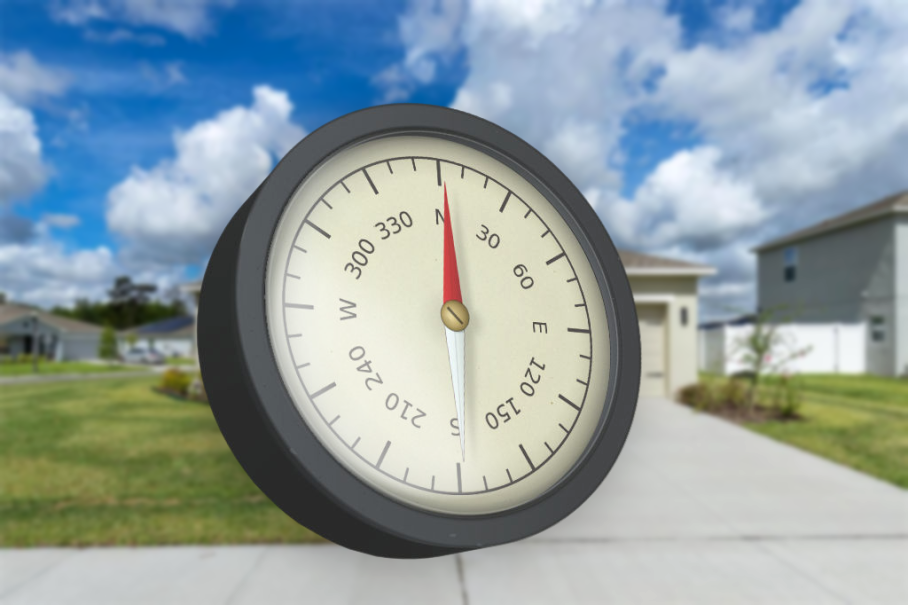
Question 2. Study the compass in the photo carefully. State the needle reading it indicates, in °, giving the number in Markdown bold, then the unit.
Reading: **0** °
